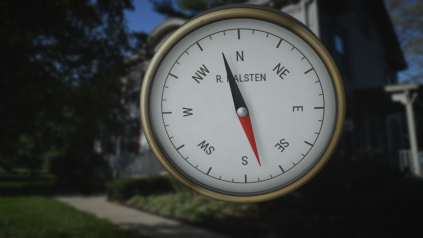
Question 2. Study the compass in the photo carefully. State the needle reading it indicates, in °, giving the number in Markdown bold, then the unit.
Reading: **165** °
